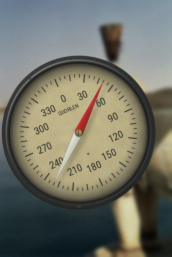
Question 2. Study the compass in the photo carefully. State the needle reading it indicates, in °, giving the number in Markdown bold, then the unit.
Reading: **50** °
